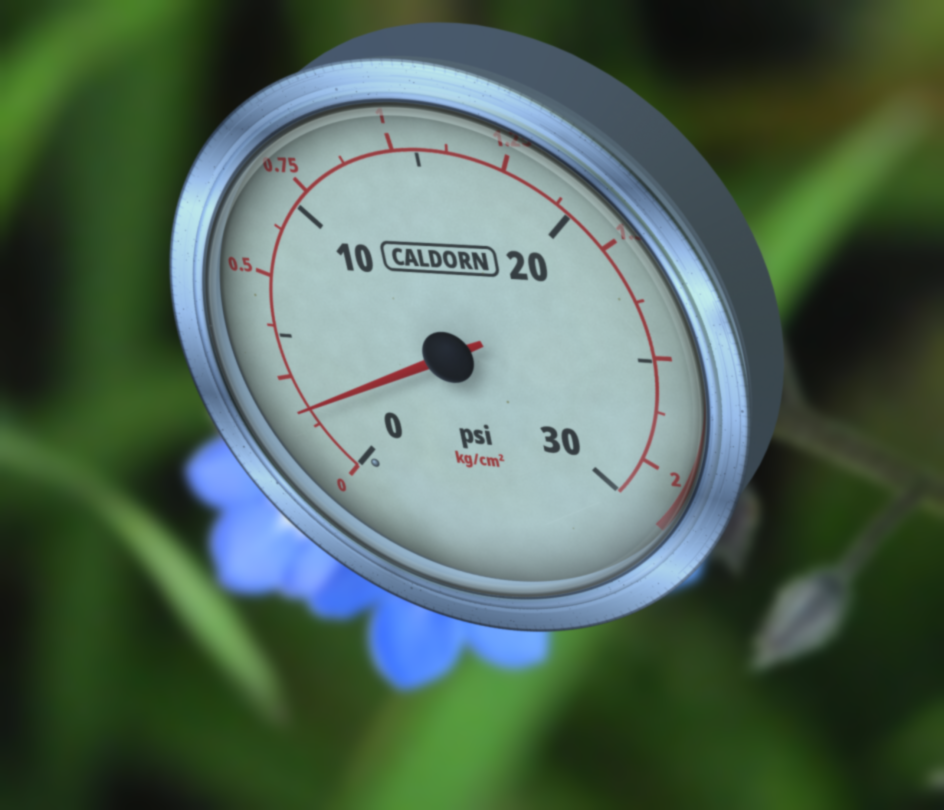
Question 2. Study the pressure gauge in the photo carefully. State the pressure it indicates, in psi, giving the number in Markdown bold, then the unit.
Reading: **2.5** psi
